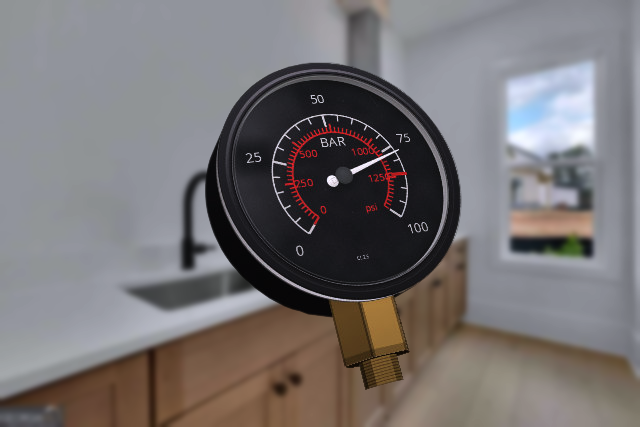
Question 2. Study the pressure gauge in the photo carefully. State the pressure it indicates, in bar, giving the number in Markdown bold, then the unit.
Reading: **77.5** bar
